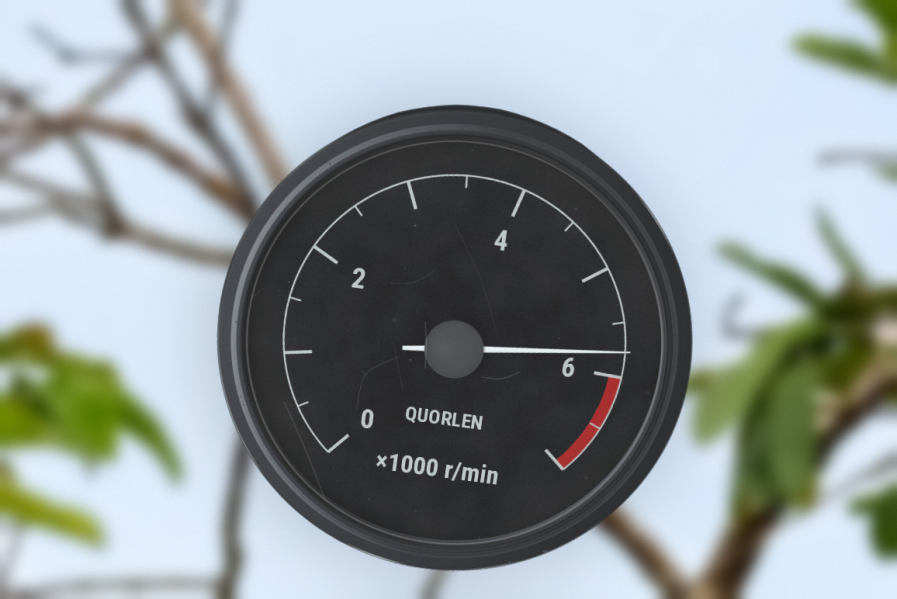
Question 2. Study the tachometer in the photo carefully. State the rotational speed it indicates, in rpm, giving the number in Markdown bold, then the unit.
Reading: **5750** rpm
